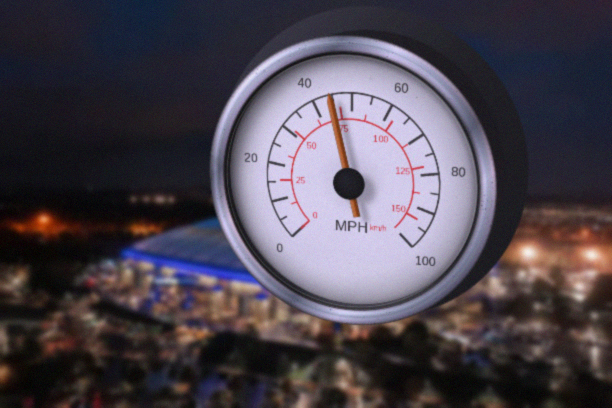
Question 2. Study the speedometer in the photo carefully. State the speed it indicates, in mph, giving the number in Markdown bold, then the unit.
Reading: **45** mph
